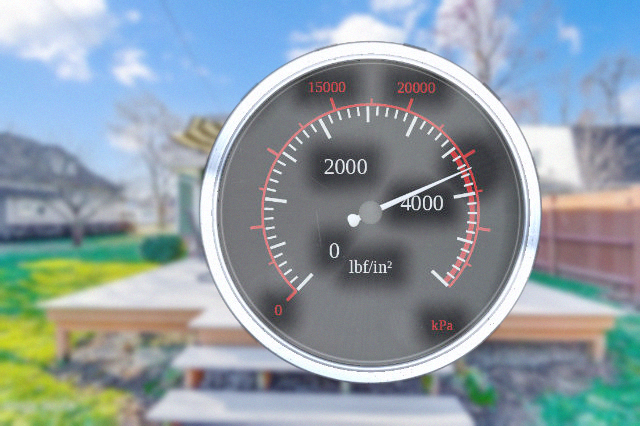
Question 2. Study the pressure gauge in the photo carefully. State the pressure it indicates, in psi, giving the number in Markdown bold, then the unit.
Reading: **3750** psi
